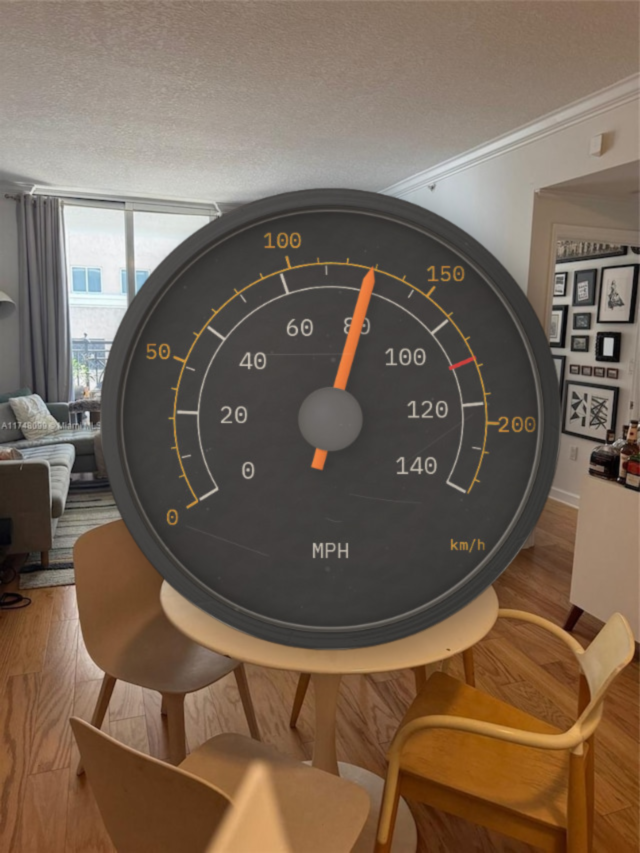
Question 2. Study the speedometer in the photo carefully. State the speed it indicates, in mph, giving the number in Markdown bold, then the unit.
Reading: **80** mph
